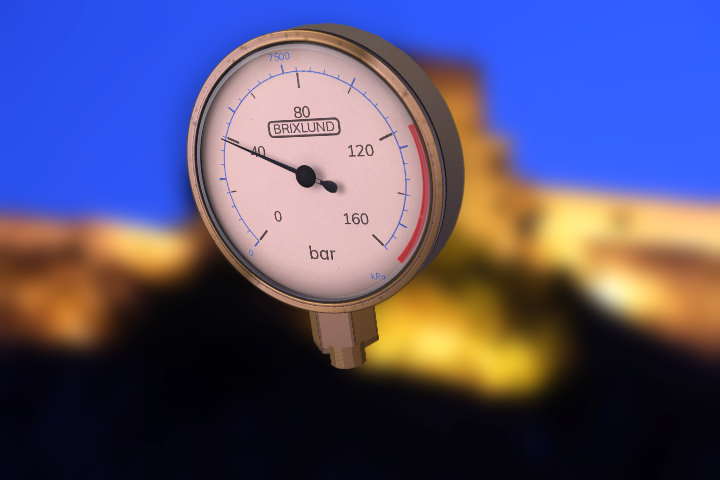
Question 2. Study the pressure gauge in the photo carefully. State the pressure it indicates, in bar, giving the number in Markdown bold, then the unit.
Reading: **40** bar
